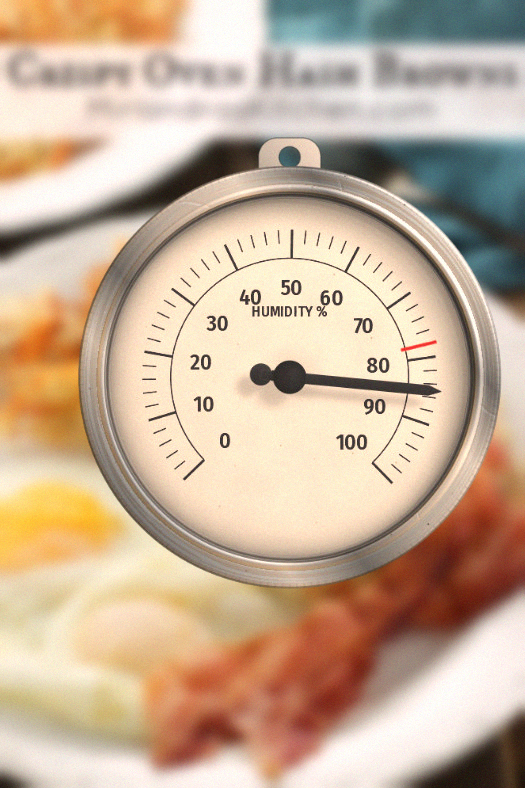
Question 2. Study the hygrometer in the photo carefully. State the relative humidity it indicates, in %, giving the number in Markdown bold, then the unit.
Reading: **85** %
